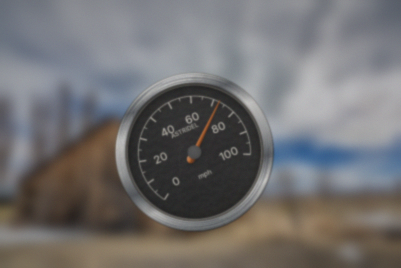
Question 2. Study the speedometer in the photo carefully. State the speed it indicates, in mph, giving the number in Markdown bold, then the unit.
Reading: **72.5** mph
